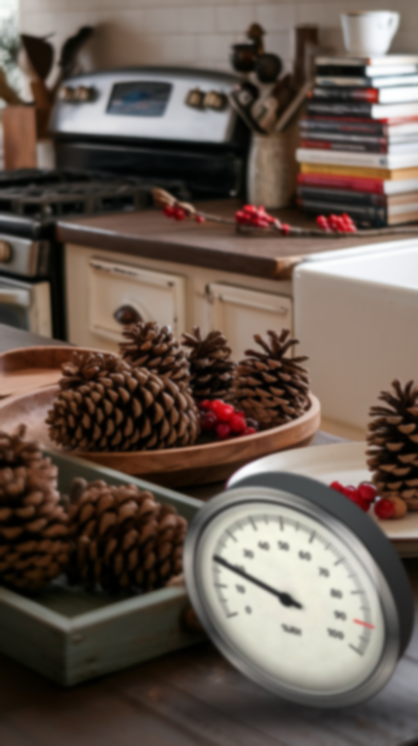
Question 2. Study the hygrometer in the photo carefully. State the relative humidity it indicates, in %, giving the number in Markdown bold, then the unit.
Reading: **20** %
